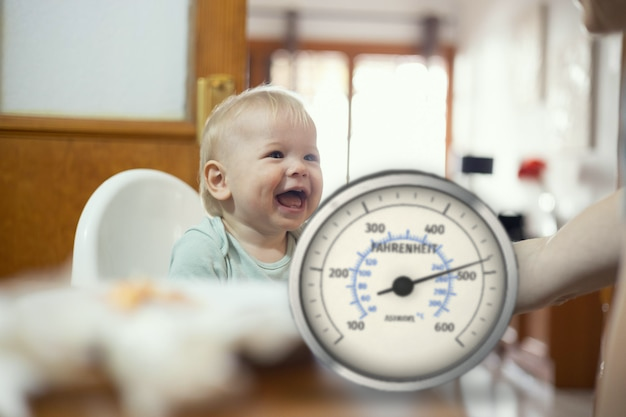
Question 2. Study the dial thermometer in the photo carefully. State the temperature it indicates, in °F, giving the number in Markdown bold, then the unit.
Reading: **480** °F
